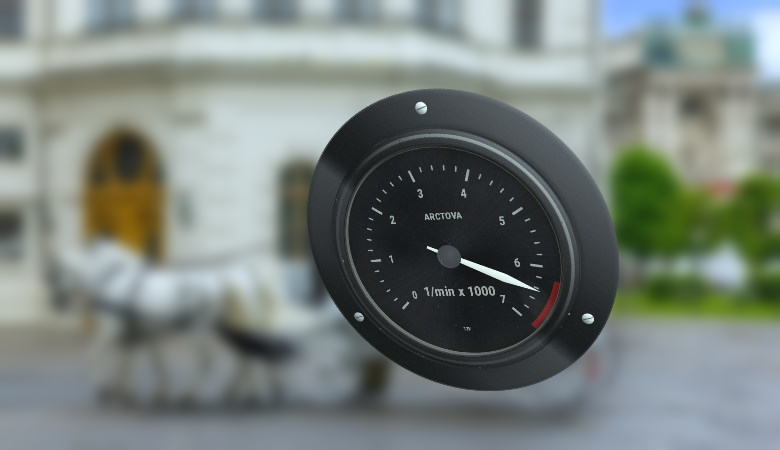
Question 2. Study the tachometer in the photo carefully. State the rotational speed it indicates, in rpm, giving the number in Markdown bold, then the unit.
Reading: **6400** rpm
